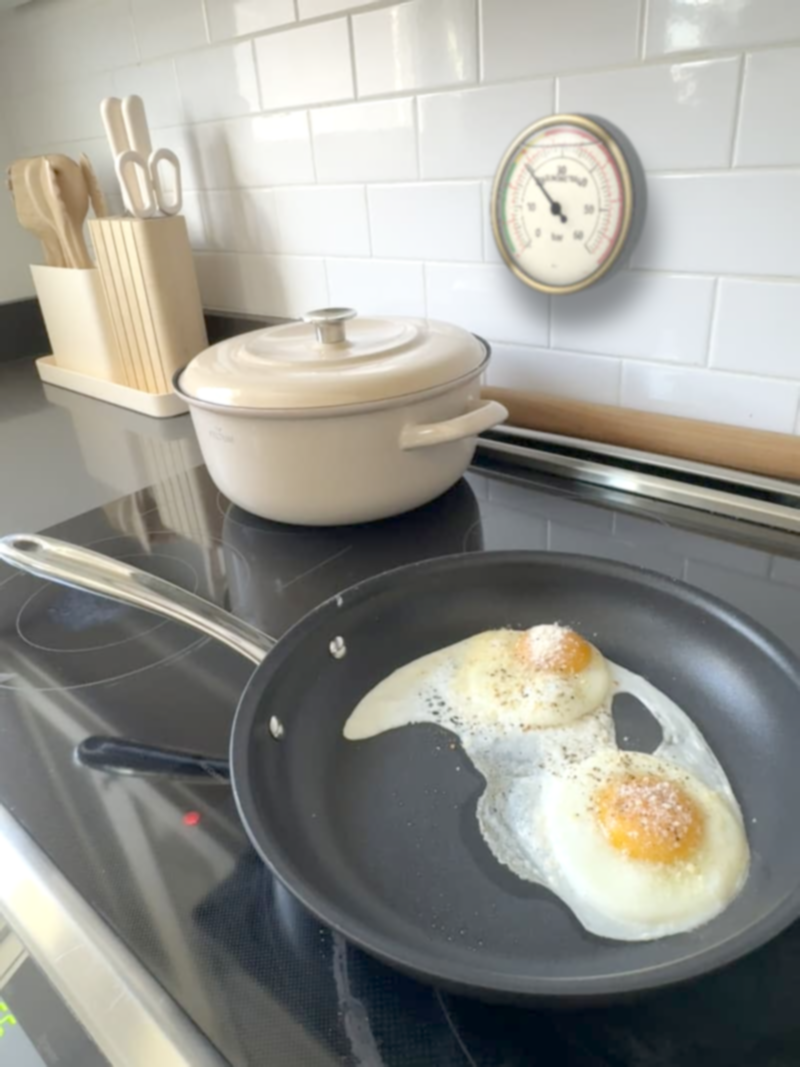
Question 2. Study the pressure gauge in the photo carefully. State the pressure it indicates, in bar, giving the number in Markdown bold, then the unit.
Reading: **20** bar
